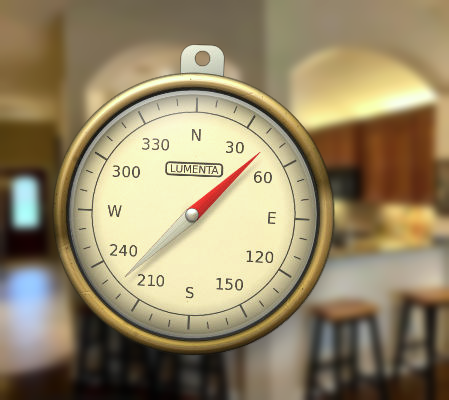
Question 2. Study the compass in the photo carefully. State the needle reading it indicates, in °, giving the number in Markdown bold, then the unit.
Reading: **45** °
